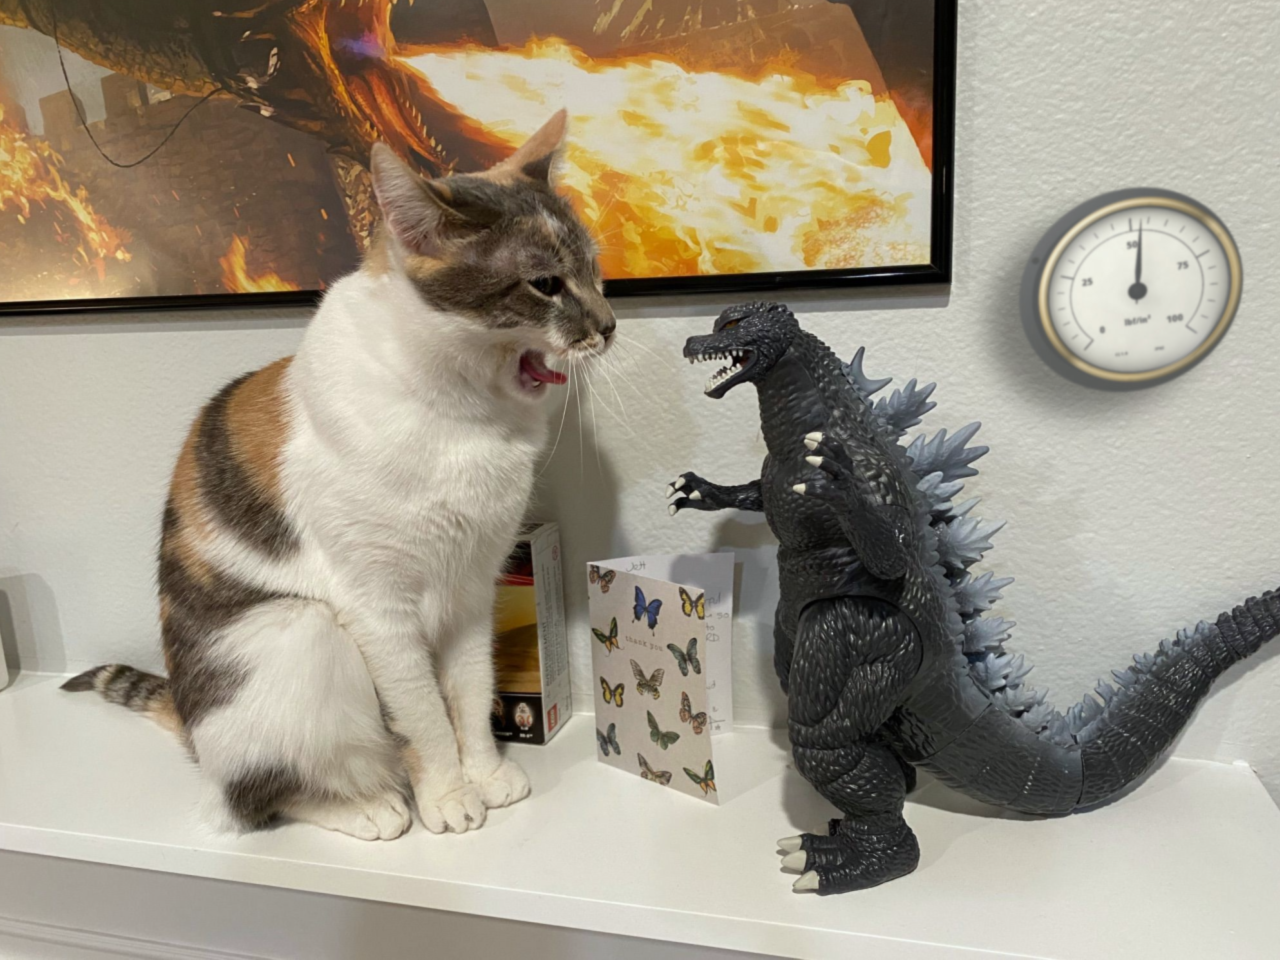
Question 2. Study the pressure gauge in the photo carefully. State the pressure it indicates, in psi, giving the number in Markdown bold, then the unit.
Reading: **52.5** psi
